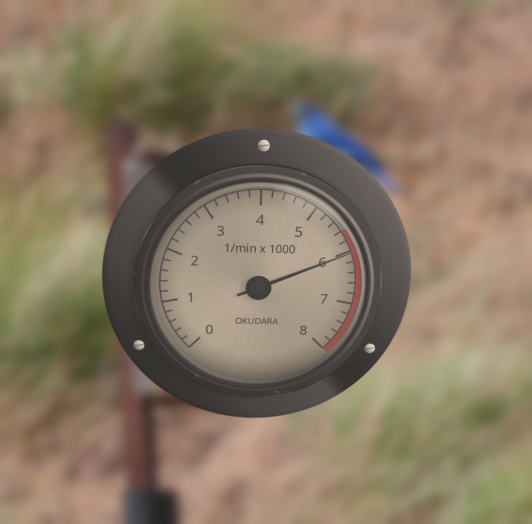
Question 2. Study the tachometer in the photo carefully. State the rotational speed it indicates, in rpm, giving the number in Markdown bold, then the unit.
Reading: **6000** rpm
